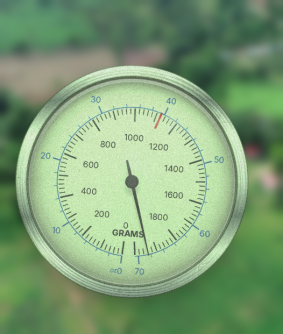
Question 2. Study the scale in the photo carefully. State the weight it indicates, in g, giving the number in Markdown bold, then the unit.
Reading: **1940** g
